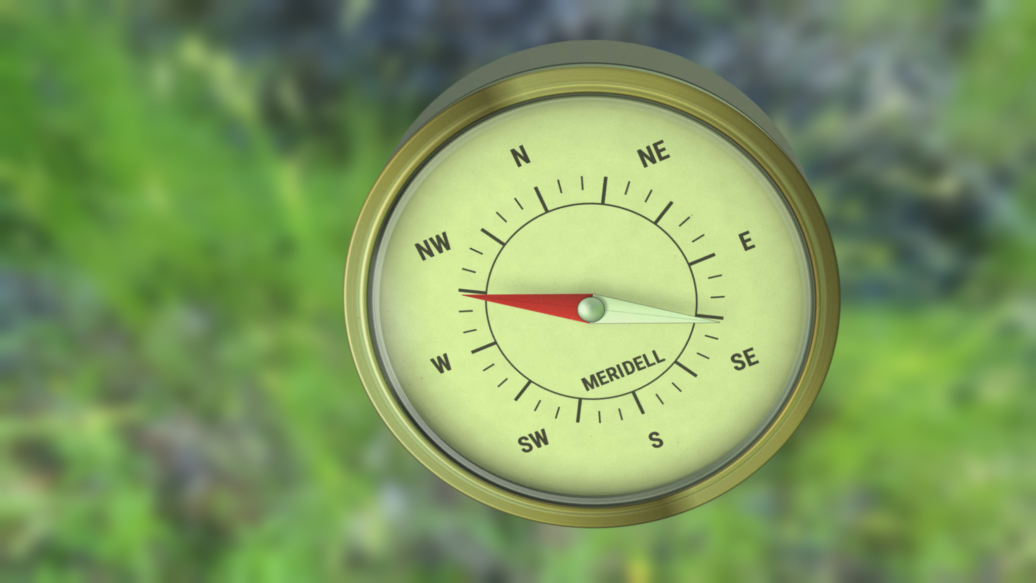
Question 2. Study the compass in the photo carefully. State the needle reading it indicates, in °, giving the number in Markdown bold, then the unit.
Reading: **300** °
